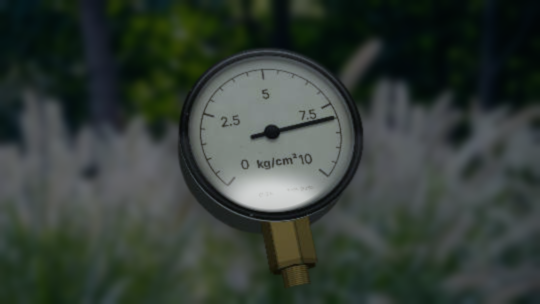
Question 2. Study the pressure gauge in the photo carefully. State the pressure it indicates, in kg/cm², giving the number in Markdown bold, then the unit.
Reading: **8** kg/cm²
